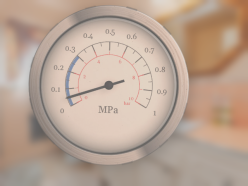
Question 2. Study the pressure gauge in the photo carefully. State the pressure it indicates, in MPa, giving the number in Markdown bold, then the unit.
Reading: **0.05** MPa
